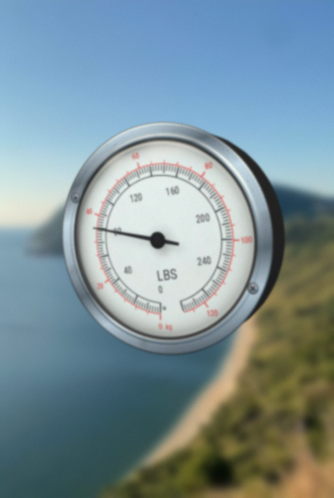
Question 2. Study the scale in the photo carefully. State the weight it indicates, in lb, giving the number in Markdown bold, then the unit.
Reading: **80** lb
